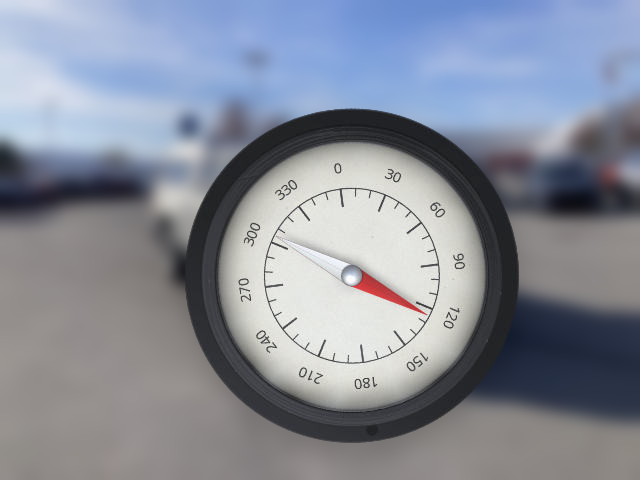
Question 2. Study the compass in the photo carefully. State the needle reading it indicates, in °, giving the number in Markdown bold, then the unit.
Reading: **125** °
